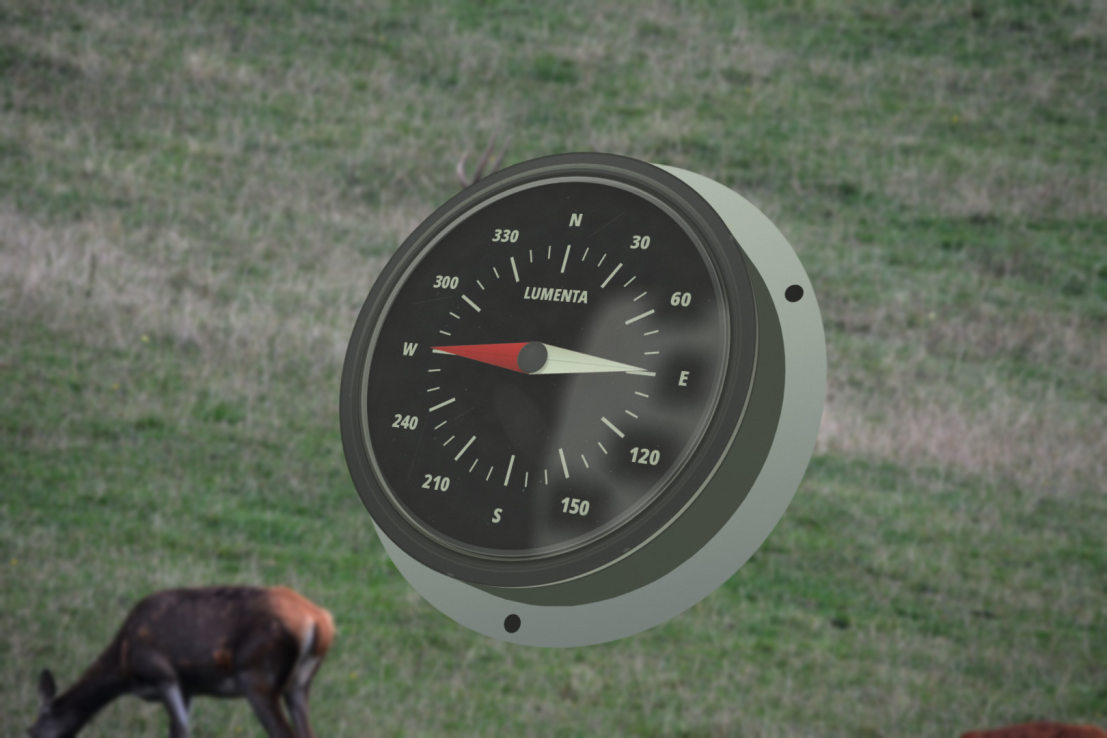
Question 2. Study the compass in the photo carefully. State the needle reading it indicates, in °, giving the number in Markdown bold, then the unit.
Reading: **270** °
